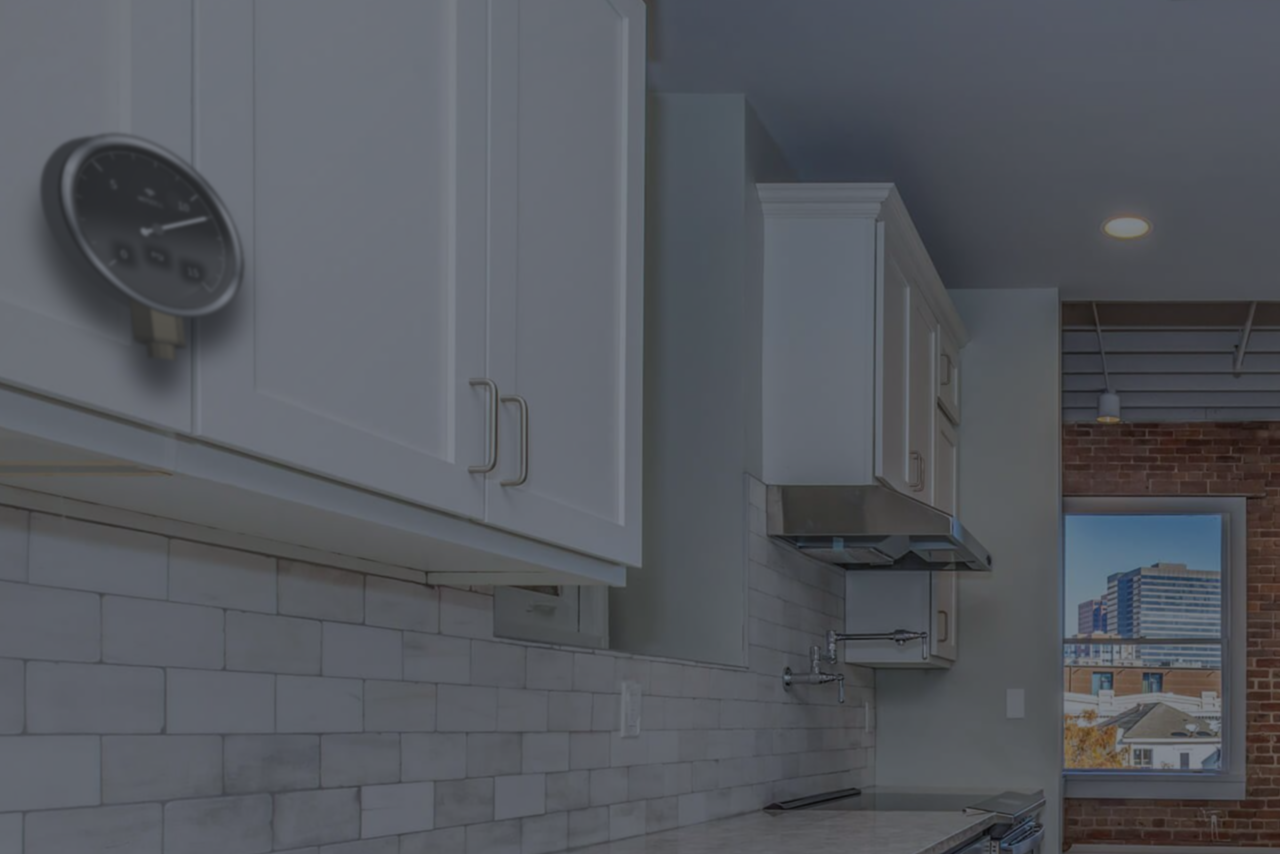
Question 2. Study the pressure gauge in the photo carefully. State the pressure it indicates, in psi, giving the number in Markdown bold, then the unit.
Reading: **11** psi
